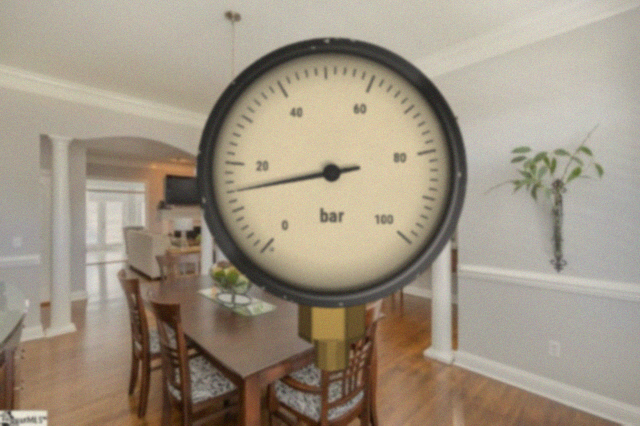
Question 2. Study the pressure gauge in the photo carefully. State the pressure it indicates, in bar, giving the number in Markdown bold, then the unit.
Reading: **14** bar
